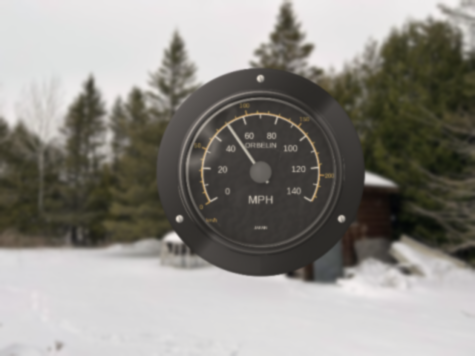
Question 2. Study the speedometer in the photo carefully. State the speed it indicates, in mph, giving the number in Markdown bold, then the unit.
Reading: **50** mph
